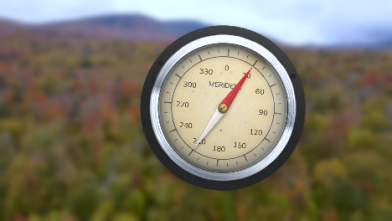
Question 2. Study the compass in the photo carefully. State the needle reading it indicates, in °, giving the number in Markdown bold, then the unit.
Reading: **30** °
